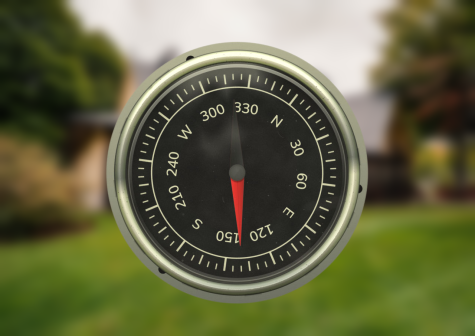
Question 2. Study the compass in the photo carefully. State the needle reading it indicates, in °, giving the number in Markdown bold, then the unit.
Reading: **140** °
